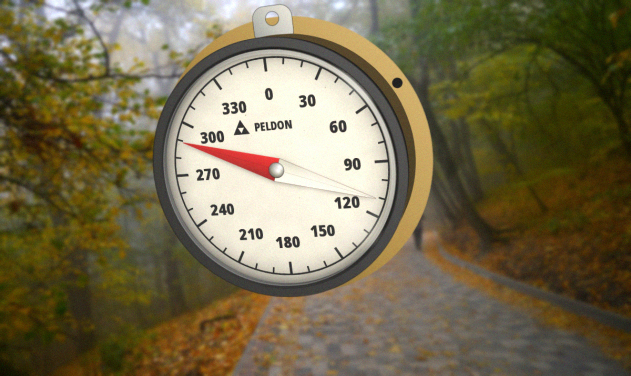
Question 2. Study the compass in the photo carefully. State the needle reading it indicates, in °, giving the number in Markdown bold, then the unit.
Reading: **290** °
